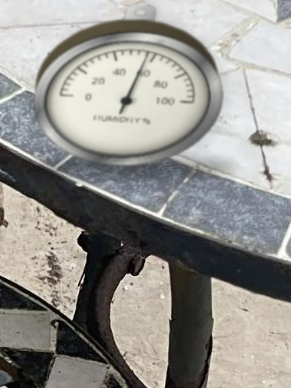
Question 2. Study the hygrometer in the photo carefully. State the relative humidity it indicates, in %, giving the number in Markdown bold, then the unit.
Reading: **56** %
